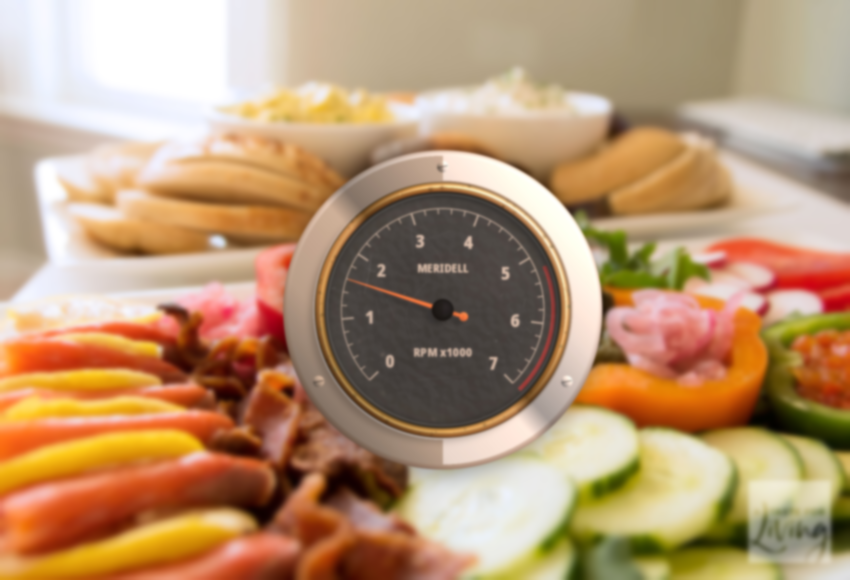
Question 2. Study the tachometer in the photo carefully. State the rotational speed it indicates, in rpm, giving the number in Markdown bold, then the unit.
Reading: **1600** rpm
